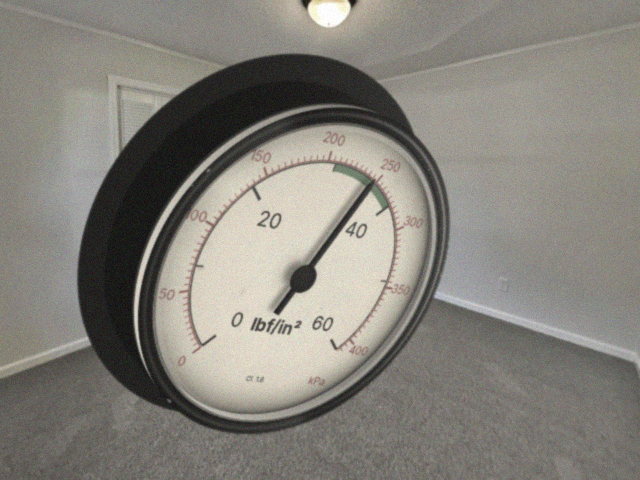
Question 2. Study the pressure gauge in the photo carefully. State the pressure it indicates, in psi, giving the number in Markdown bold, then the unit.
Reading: **35** psi
